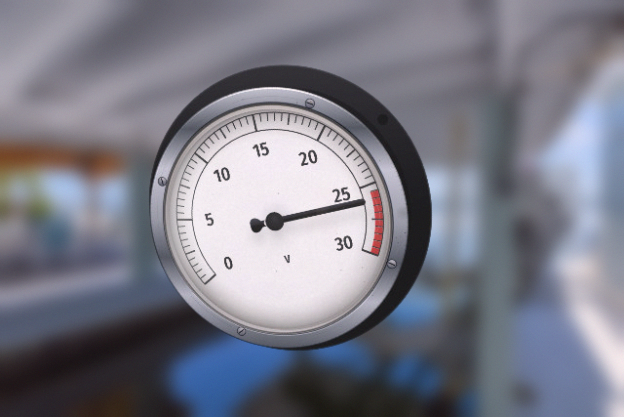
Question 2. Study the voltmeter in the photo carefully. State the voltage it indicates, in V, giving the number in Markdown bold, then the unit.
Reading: **26** V
